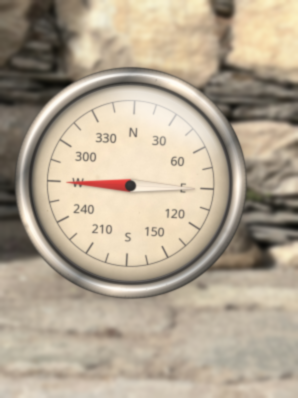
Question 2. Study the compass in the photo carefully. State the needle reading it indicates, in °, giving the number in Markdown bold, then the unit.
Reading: **270** °
